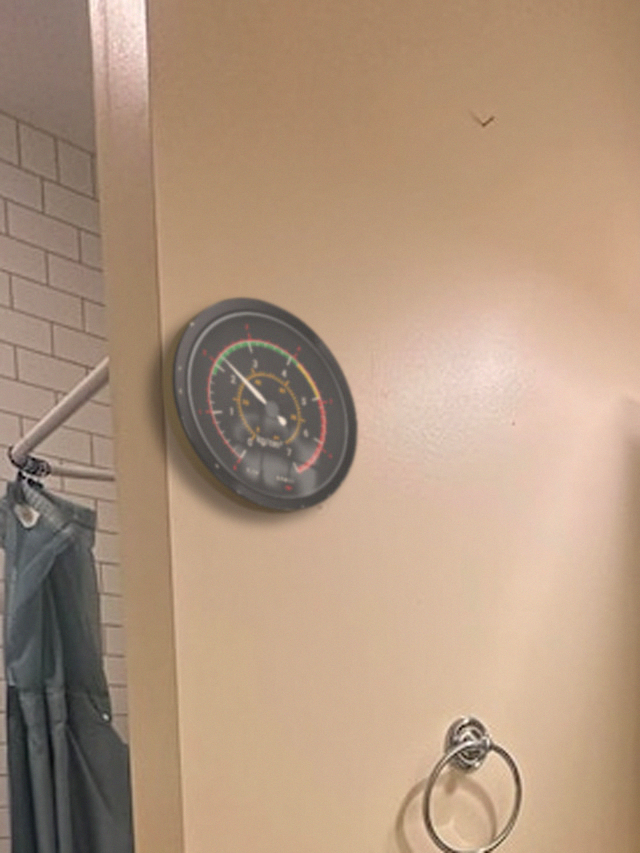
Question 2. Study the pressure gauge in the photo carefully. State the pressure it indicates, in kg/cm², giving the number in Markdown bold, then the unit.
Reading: **2.2** kg/cm²
